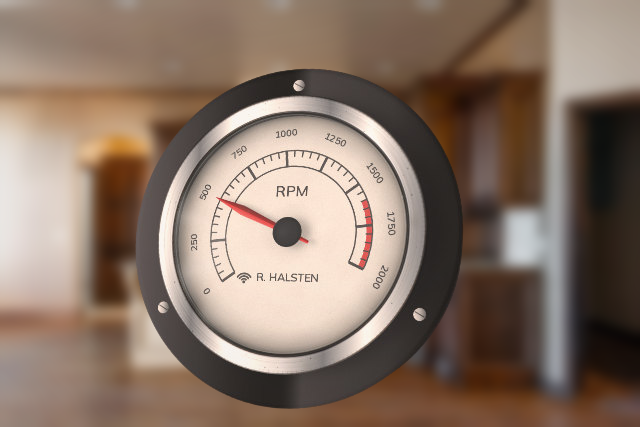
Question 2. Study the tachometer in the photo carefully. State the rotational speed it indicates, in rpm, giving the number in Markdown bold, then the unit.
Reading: **500** rpm
